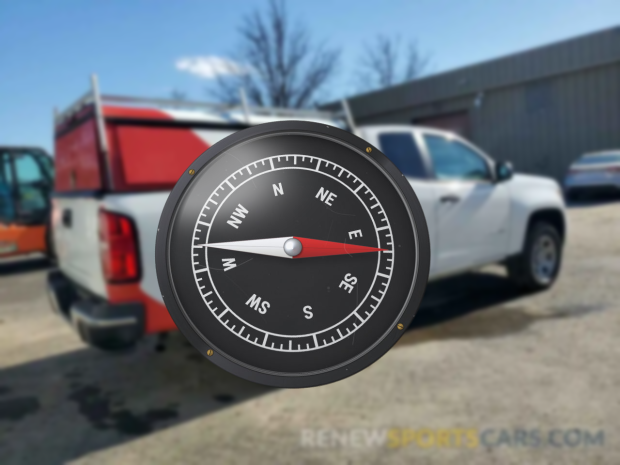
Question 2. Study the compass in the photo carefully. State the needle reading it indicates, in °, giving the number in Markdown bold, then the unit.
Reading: **105** °
